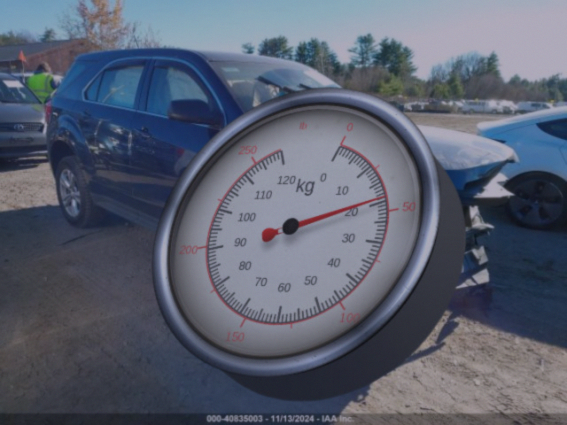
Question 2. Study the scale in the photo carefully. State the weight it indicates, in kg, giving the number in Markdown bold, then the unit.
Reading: **20** kg
